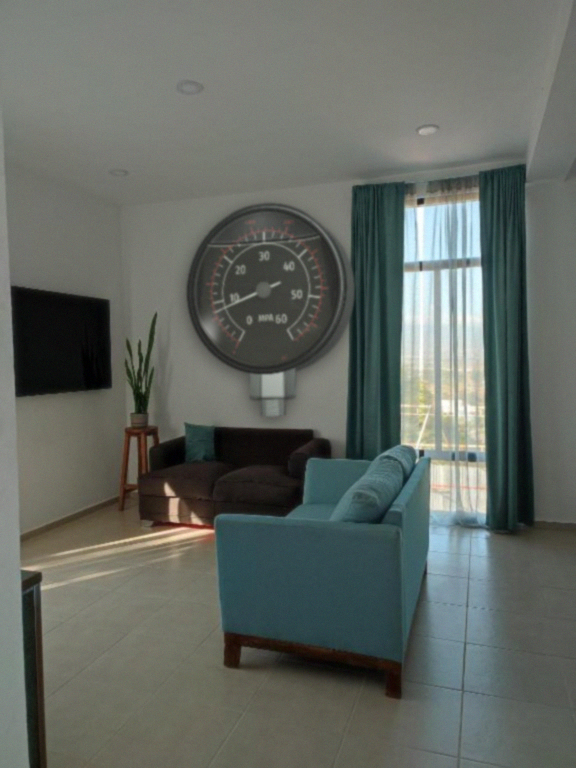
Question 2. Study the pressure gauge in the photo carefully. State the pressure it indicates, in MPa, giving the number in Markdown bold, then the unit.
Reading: **8** MPa
